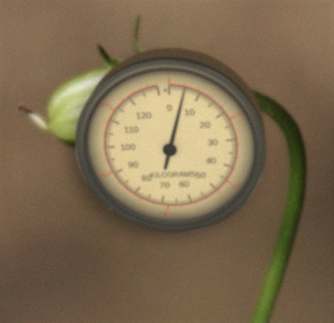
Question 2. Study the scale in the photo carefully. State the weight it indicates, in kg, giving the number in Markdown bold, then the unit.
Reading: **5** kg
